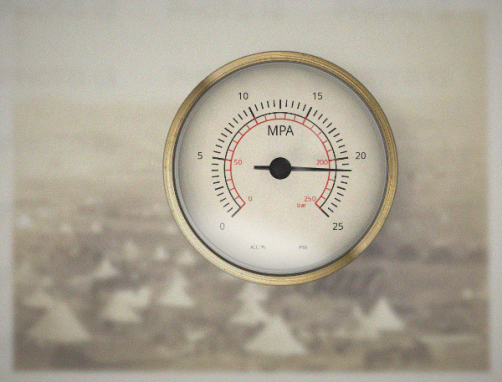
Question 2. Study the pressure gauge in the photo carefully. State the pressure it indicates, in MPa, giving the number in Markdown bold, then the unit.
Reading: **21** MPa
